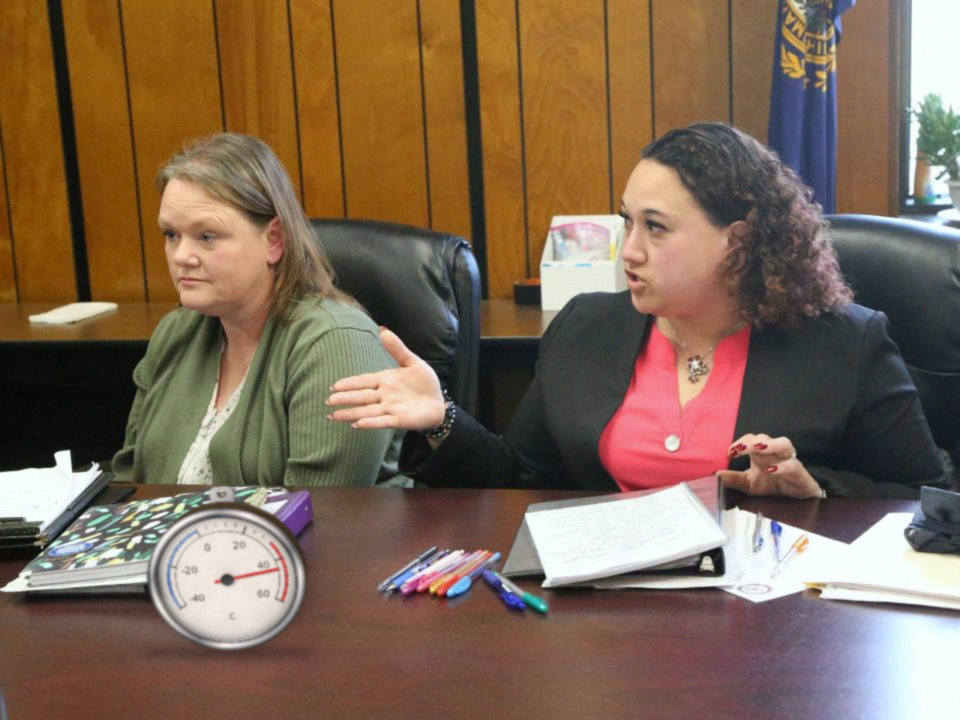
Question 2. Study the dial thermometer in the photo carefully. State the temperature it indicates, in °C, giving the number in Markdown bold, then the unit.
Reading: **44** °C
